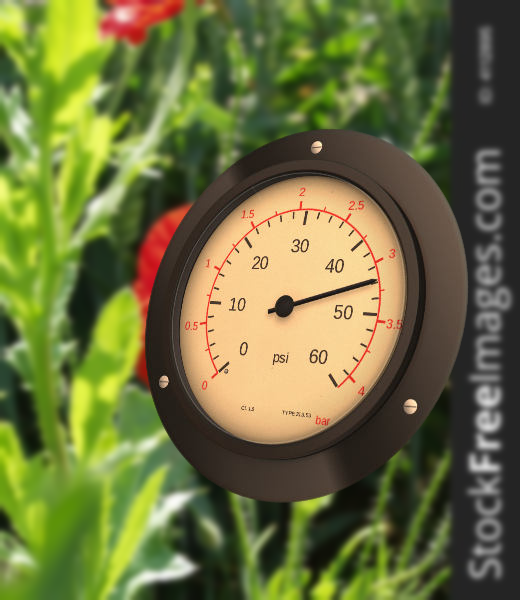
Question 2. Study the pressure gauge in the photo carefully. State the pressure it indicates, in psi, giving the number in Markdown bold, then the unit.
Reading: **46** psi
